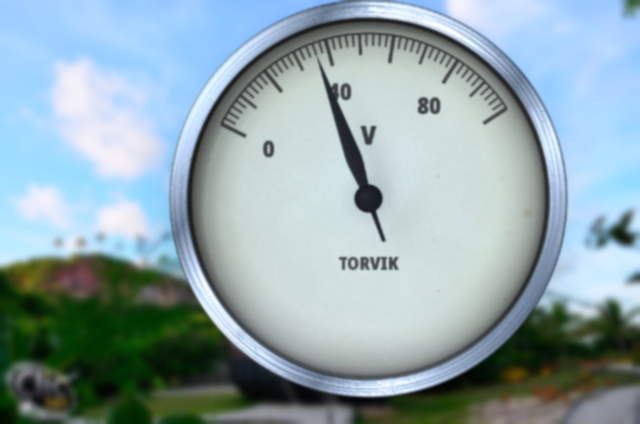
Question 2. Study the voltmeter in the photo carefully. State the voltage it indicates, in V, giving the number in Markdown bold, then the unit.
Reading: **36** V
